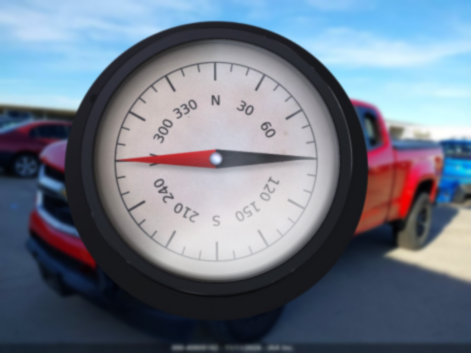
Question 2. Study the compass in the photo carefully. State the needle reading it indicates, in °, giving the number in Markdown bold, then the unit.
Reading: **270** °
